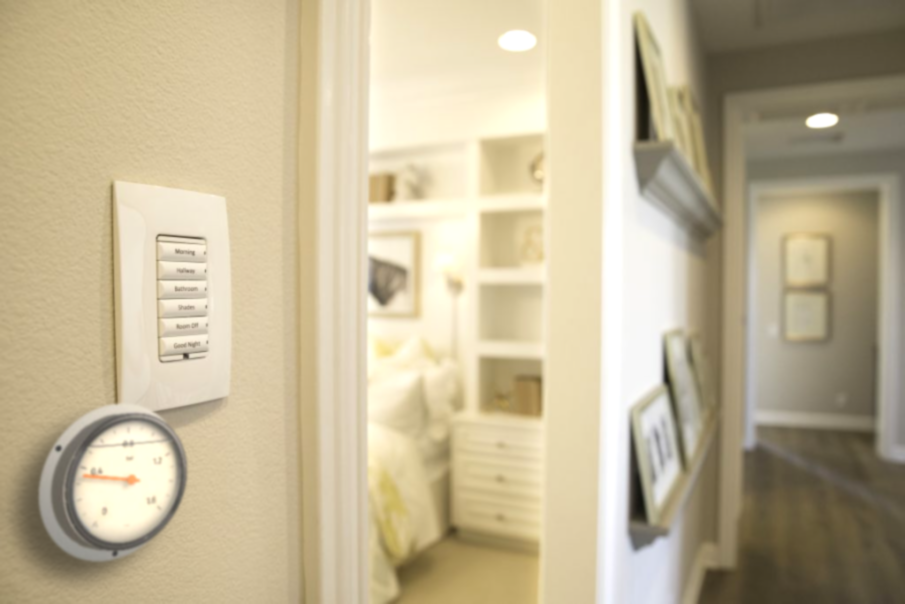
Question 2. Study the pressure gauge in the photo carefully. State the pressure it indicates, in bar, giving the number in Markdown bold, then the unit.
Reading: **0.35** bar
